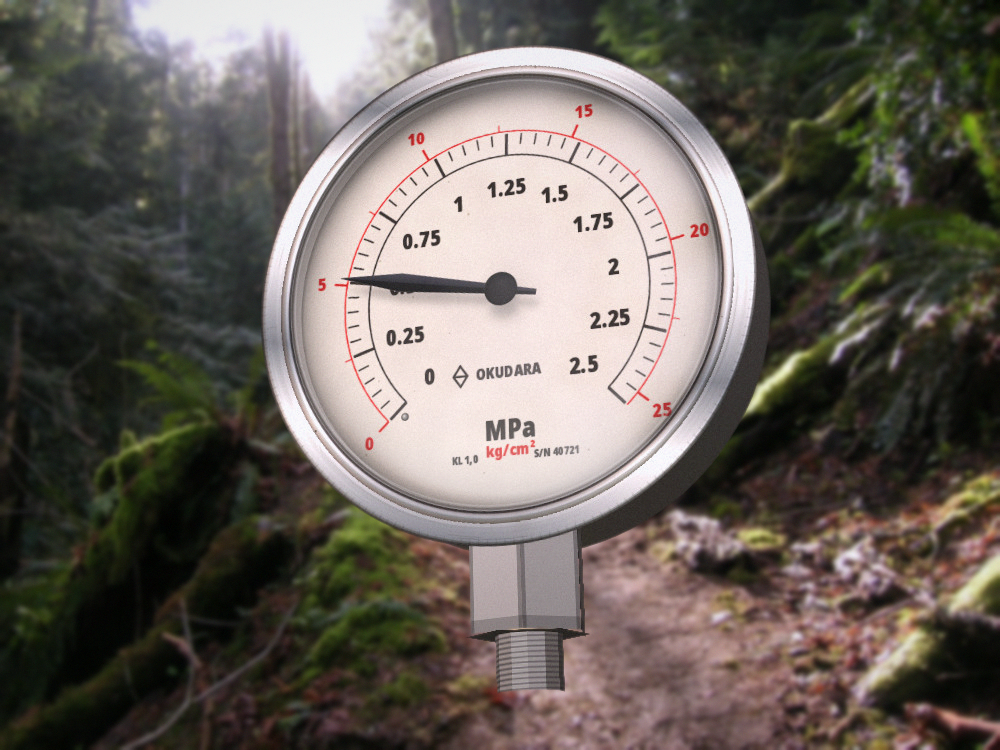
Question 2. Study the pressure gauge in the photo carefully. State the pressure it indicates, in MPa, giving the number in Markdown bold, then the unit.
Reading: **0.5** MPa
